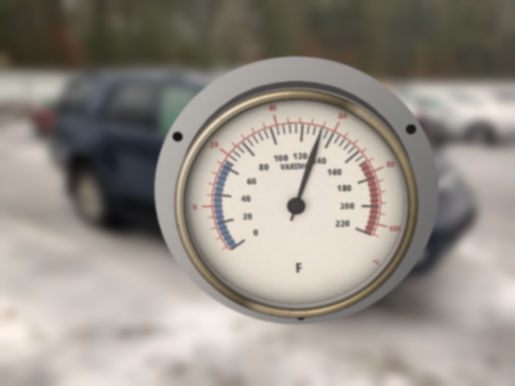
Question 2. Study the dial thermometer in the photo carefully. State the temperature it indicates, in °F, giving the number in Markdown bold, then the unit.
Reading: **132** °F
